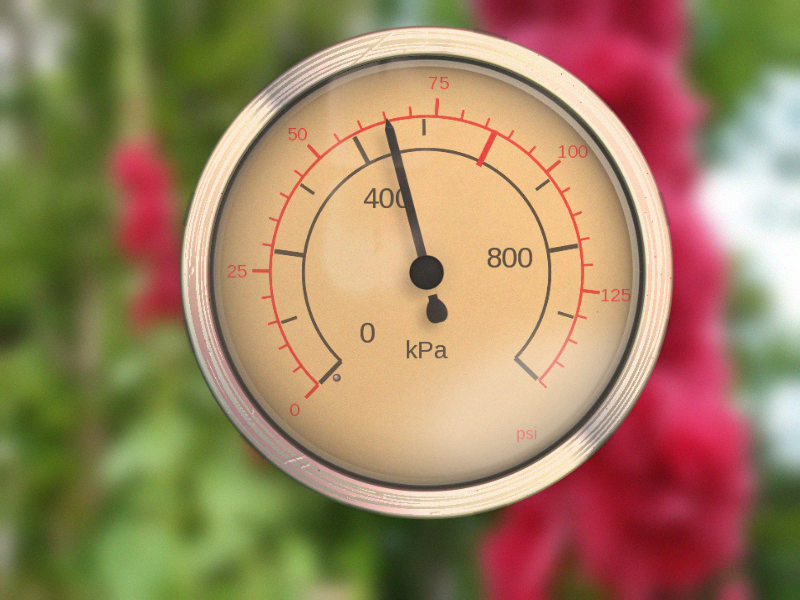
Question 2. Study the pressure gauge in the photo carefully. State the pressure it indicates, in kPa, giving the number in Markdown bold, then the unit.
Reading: **450** kPa
